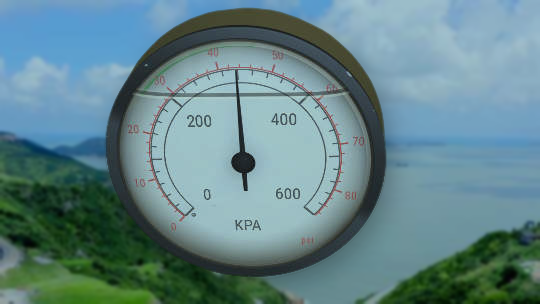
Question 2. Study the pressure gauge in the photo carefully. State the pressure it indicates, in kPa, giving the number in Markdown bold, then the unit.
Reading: **300** kPa
